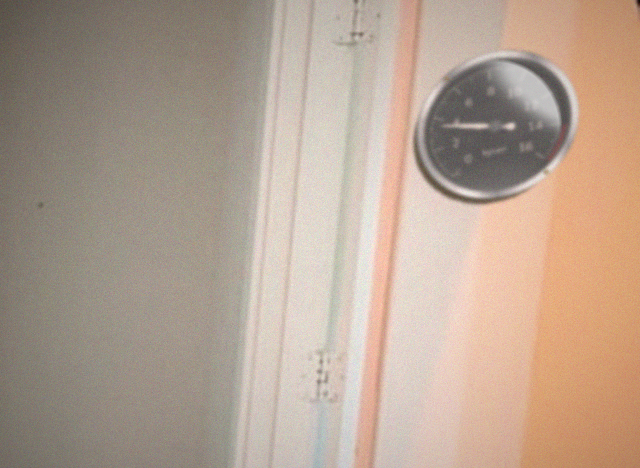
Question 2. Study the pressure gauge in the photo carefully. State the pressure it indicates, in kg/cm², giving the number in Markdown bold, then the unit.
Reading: **3.5** kg/cm²
